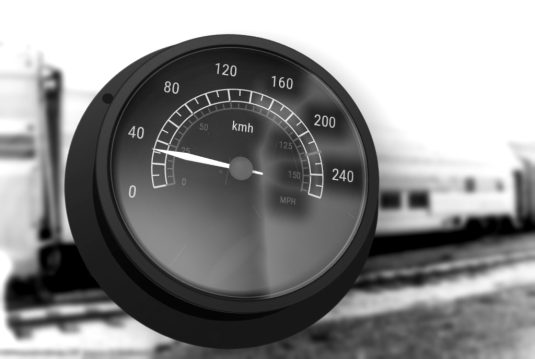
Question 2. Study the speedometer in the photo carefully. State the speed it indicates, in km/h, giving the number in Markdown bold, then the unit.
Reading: **30** km/h
